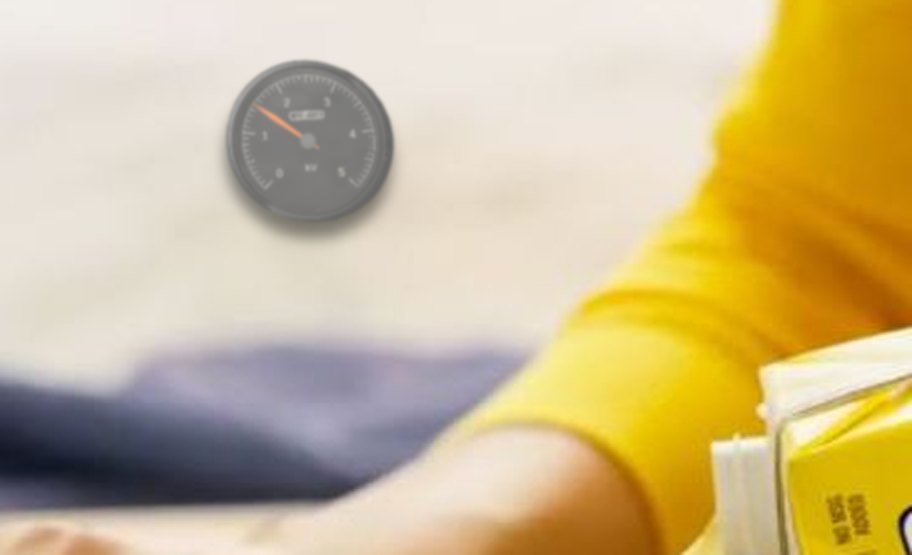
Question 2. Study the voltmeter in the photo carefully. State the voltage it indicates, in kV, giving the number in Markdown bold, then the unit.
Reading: **1.5** kV
